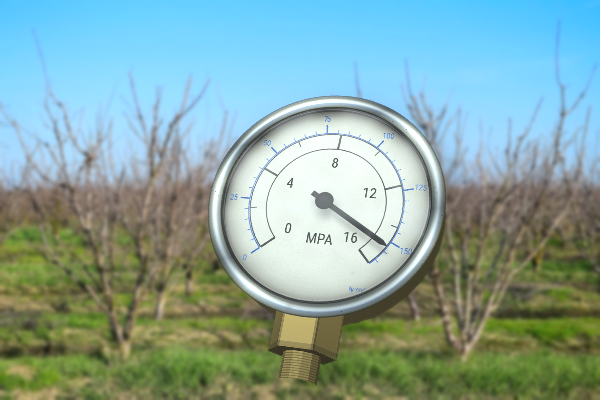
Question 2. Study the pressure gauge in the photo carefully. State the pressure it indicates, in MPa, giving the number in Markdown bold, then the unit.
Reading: **15** MPa
